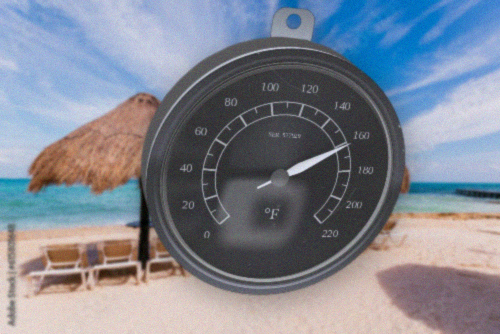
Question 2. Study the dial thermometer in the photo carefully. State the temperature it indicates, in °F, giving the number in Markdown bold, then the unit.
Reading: **160** °F
